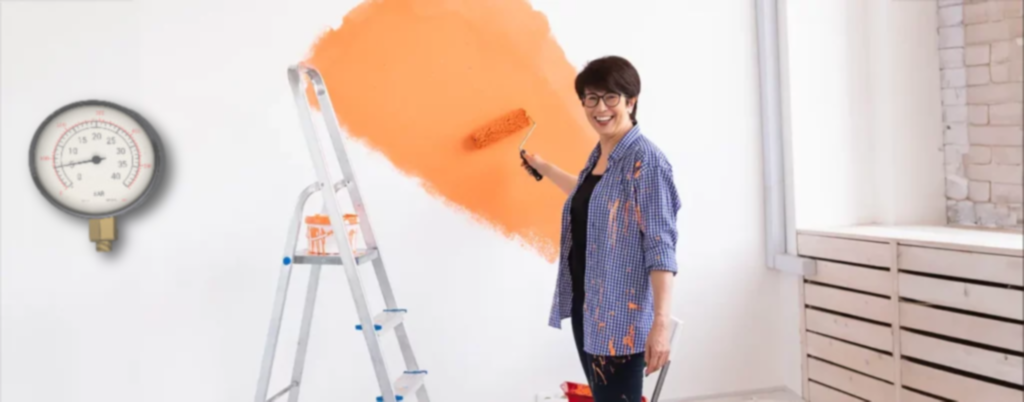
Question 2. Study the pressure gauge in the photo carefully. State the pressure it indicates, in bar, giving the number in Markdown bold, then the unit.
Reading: **5** bar
